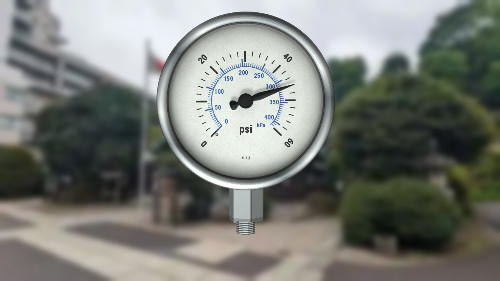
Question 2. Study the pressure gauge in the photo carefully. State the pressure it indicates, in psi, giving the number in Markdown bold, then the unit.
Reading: **46** psi
